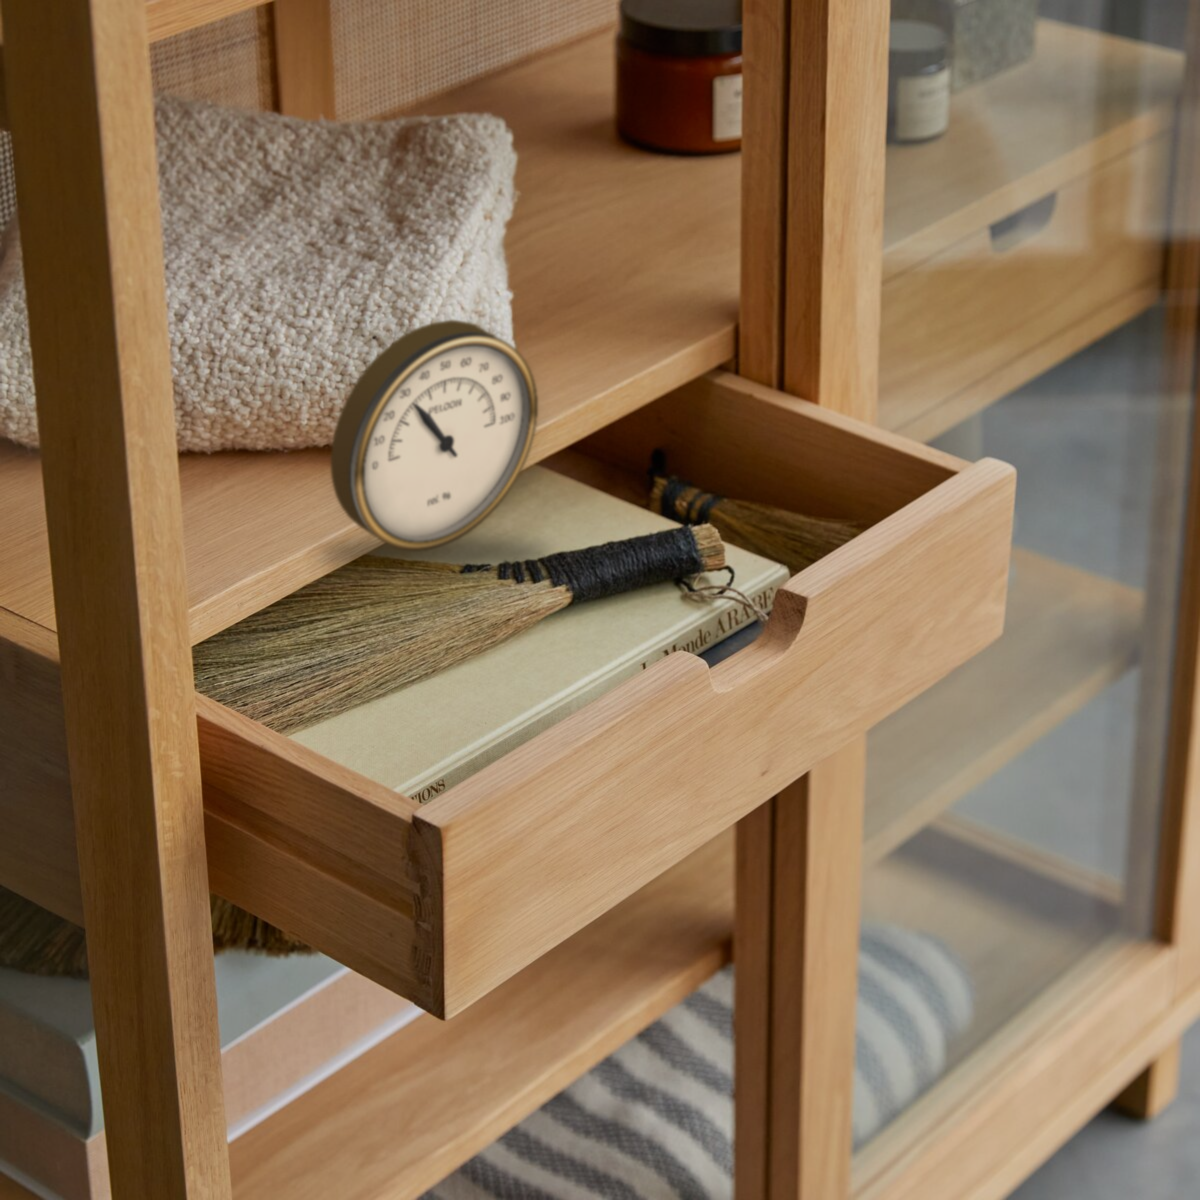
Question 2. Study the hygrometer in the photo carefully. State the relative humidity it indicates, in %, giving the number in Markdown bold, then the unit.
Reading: **30** %
